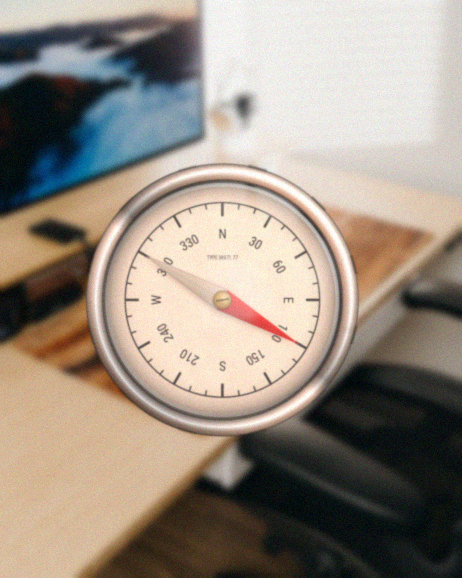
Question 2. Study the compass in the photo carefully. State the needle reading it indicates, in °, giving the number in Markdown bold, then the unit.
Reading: **120** °
